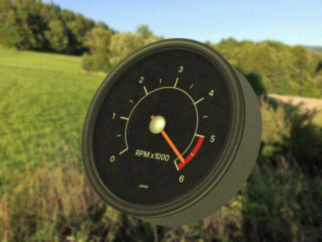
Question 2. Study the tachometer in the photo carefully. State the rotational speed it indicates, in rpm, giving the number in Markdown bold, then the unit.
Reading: **5750** rpm
